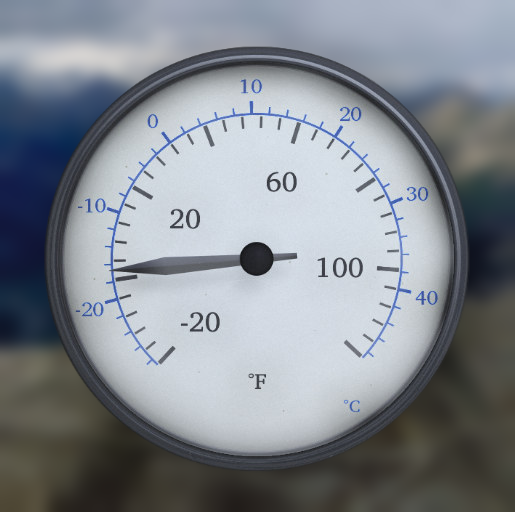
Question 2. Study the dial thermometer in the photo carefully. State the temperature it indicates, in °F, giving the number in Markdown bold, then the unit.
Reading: **2** °F
